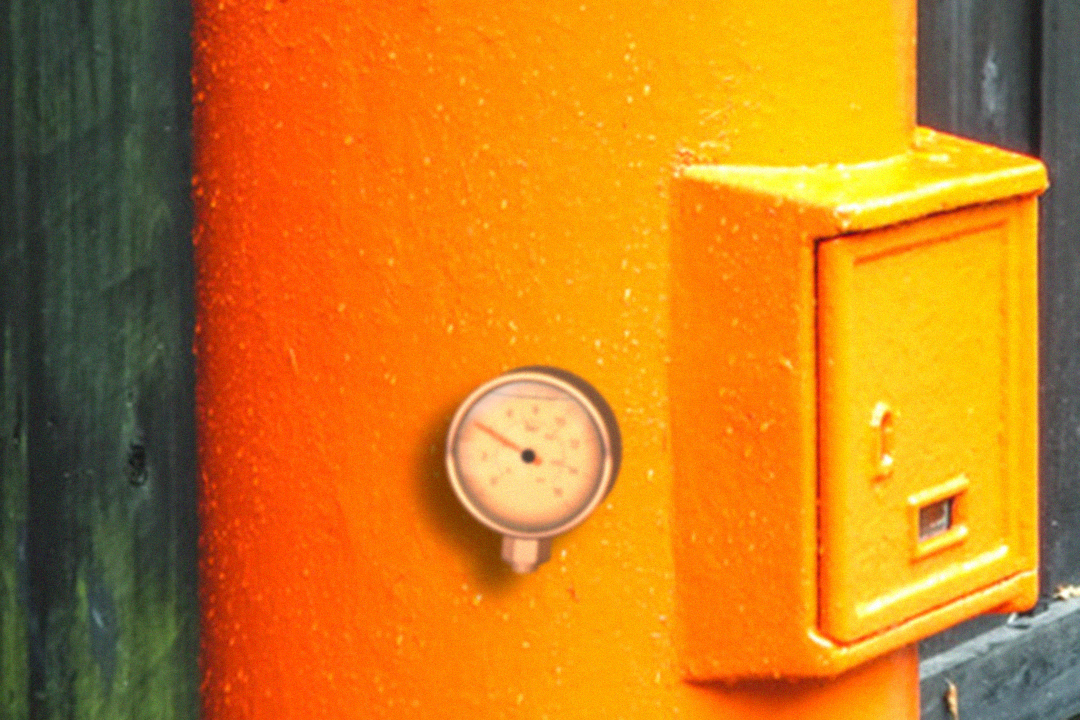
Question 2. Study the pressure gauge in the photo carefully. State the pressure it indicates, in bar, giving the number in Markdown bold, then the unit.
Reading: **4** bar
